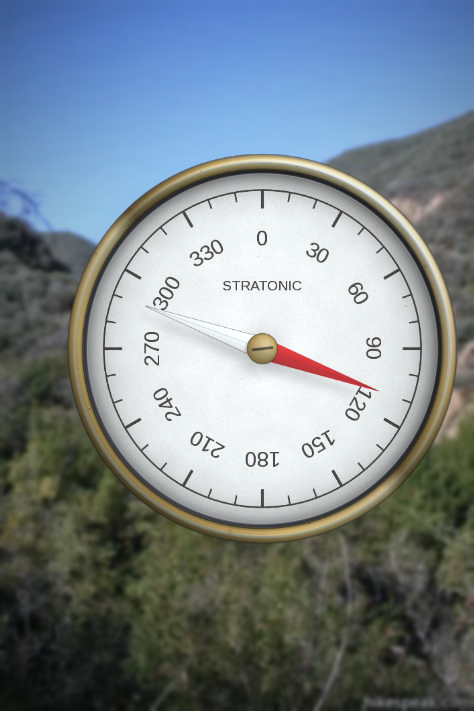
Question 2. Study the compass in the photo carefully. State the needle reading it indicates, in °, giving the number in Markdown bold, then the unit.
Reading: **110** °
